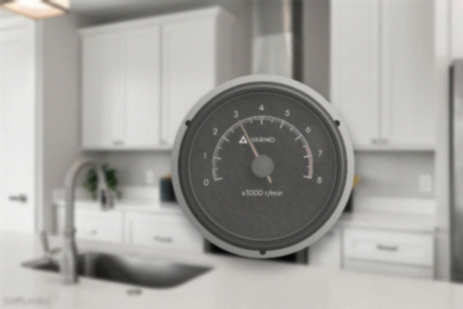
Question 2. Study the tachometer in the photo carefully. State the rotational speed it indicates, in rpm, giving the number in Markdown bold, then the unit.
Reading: **3000** rpm
